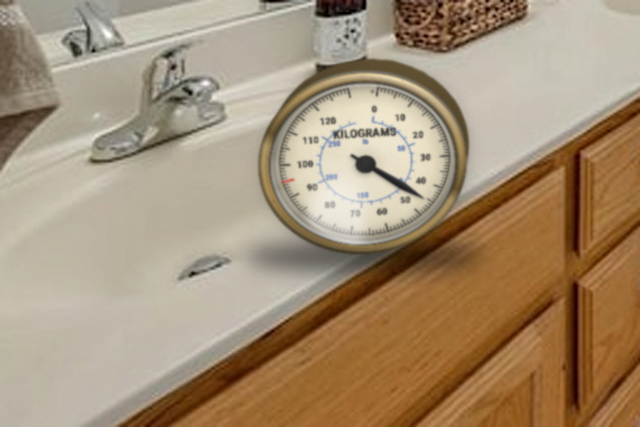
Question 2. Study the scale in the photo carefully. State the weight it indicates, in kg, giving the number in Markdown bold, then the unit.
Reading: **45** kg
